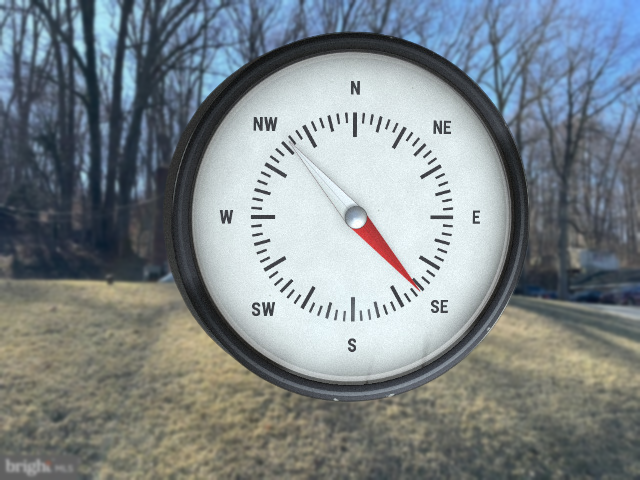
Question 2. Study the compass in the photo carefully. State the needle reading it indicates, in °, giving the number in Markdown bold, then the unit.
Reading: **137.5** °
